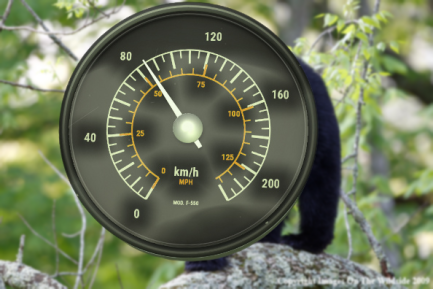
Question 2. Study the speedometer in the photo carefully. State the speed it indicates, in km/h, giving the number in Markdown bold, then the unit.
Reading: **85** km/h
